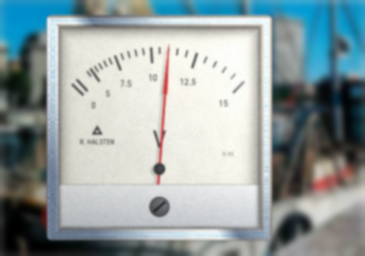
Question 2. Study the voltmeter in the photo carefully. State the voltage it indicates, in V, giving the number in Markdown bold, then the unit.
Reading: **11** V
